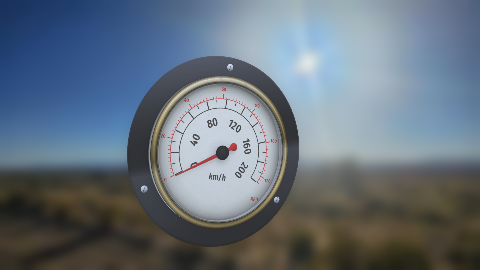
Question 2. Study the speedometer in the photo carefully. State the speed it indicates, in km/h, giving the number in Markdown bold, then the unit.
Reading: **0** km/h
